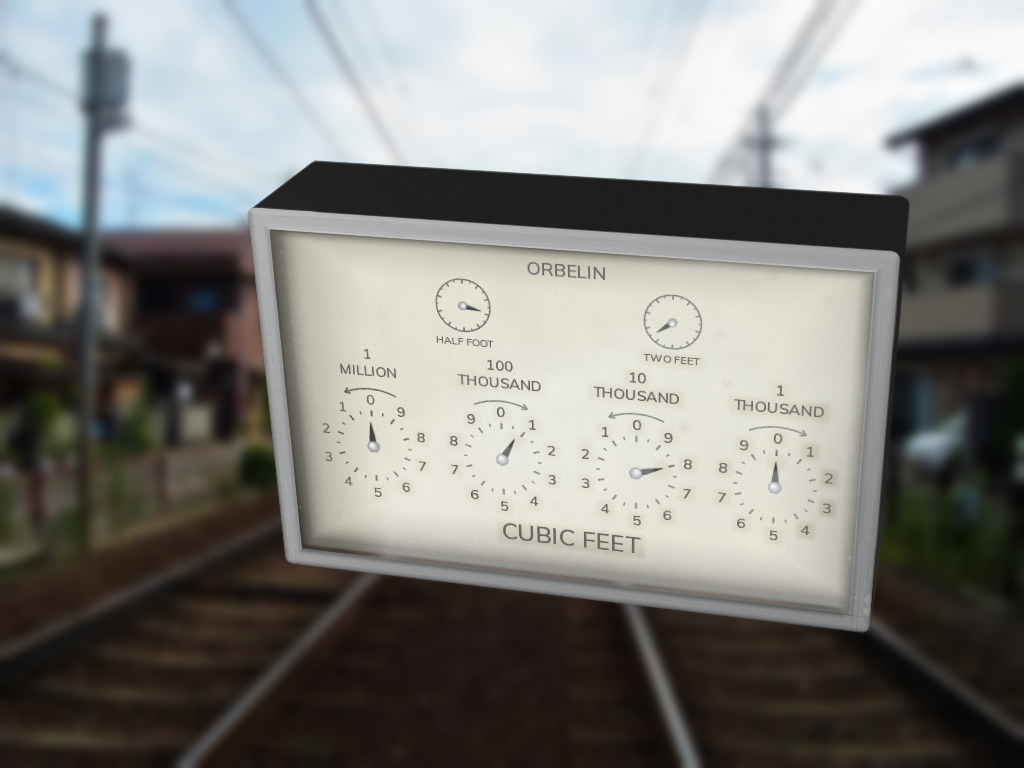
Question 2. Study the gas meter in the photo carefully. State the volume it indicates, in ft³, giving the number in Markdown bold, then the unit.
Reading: **8000** ft³
